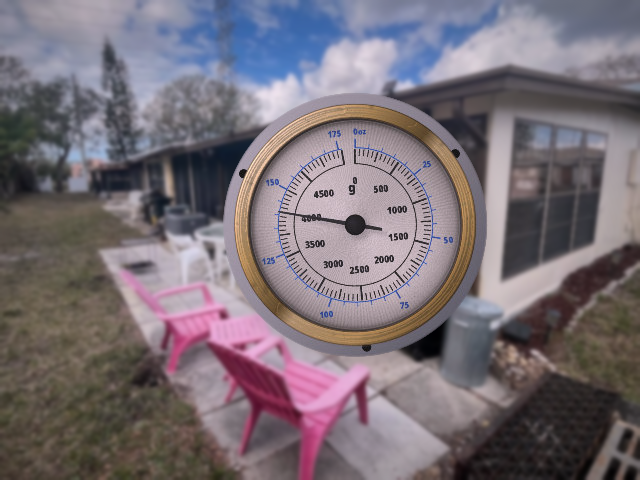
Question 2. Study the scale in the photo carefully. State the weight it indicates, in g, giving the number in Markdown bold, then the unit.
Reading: **4000** g
